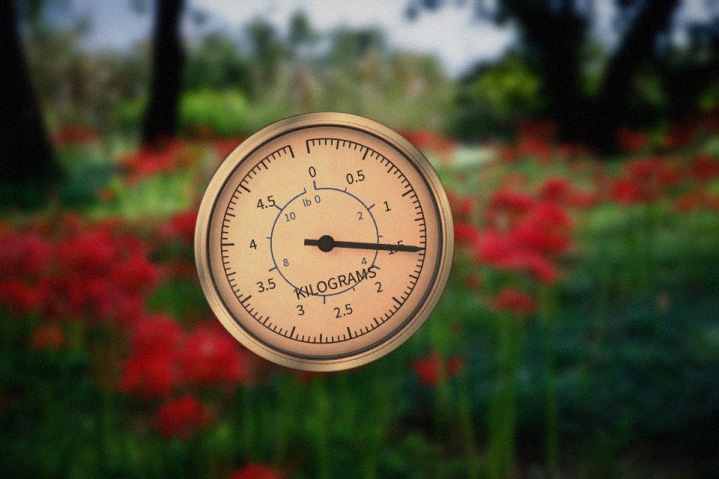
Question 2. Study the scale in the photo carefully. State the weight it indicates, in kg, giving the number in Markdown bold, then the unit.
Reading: **1.5** kg
